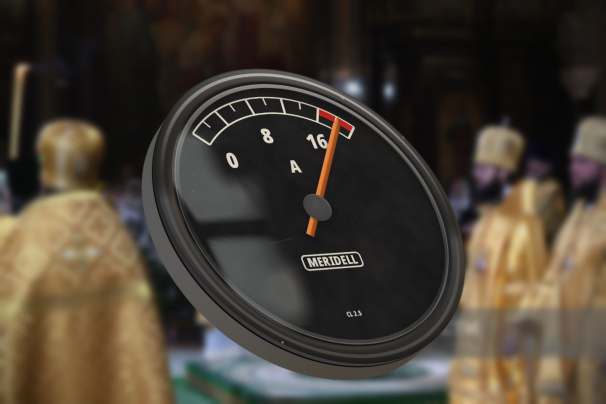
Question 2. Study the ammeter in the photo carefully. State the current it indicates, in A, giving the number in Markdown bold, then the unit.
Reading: **18** A
